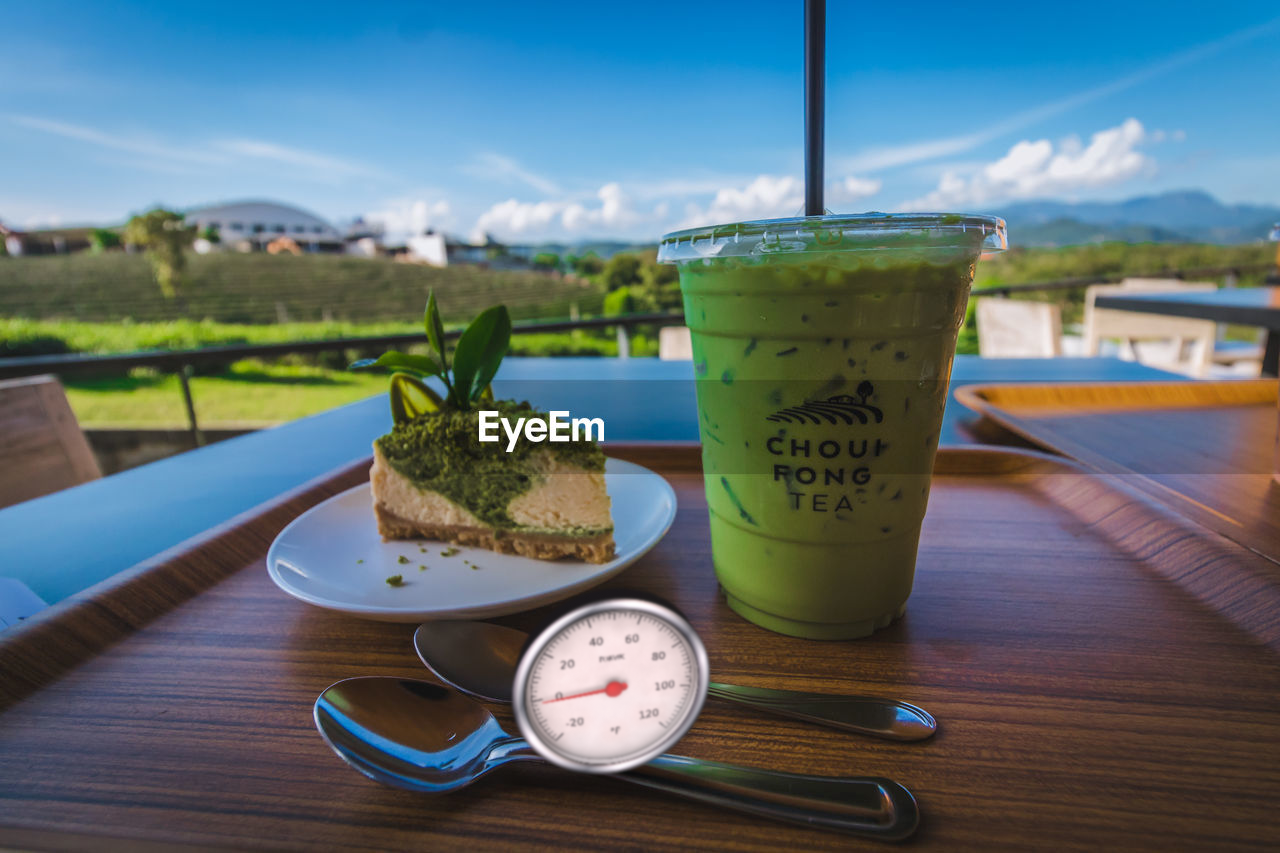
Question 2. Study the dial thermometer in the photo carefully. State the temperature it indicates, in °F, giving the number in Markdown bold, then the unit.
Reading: **0** °F
